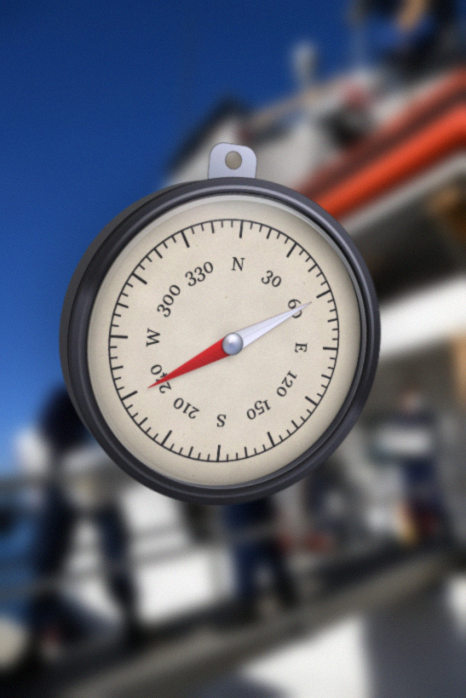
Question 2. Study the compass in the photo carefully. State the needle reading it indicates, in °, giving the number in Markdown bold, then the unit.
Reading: **240** °
